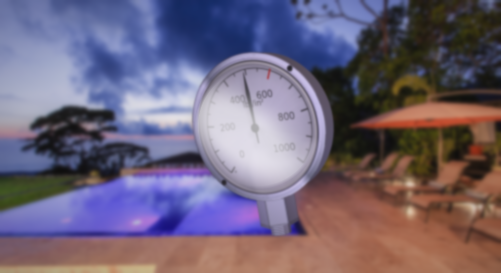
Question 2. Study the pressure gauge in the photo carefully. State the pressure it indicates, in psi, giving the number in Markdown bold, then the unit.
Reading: **500** psi
